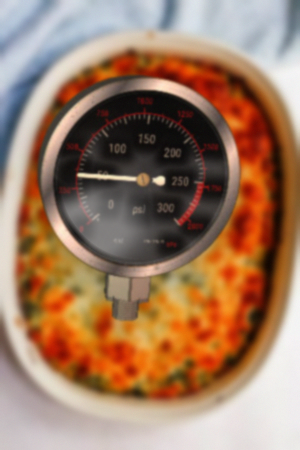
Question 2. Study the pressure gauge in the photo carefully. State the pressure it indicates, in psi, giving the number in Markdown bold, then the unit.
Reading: **50** psi
